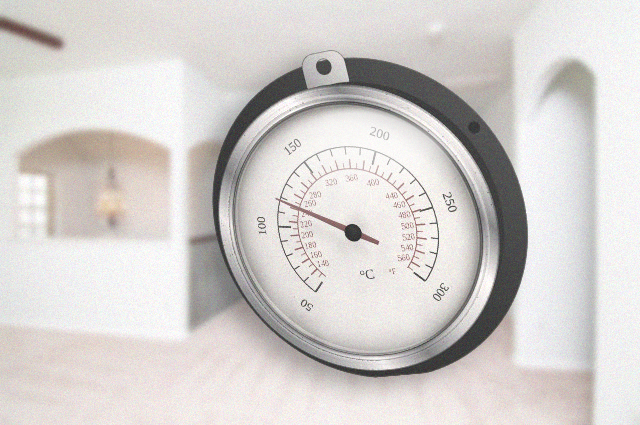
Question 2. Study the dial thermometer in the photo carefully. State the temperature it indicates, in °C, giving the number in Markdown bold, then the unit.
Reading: **120** °C
